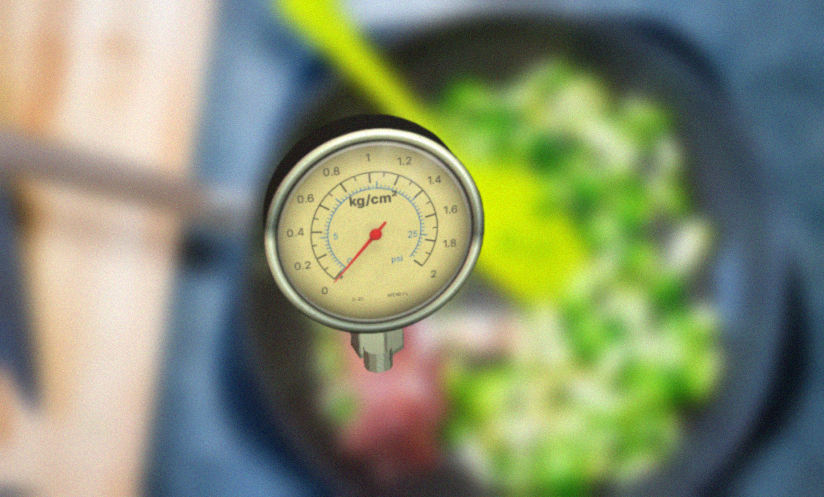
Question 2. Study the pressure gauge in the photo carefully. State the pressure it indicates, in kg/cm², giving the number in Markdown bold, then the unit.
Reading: **0** kg/cm²
